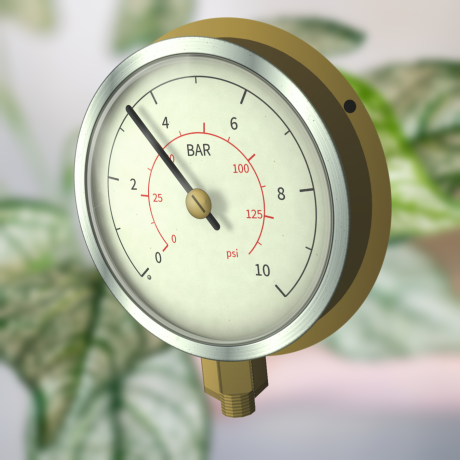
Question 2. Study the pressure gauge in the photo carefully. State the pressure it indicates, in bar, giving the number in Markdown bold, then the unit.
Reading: **3.5** bar
